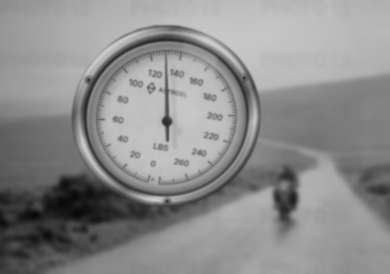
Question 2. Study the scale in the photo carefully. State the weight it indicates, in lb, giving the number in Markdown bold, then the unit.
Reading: **130** lb
